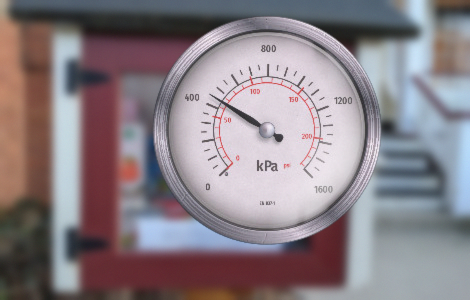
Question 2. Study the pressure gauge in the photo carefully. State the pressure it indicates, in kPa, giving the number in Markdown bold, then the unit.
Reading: **450** kPa
